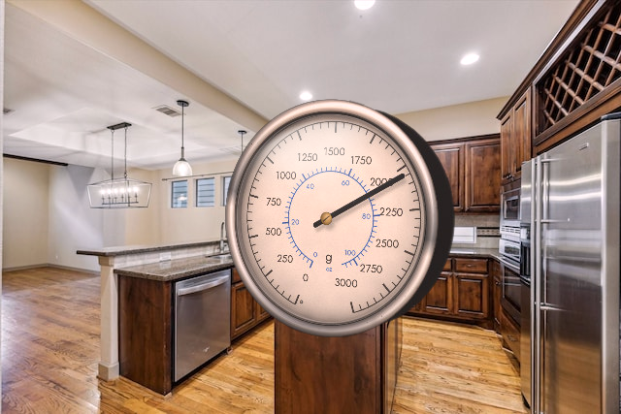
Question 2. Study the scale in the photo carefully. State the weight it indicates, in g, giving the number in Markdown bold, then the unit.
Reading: **2050** g
